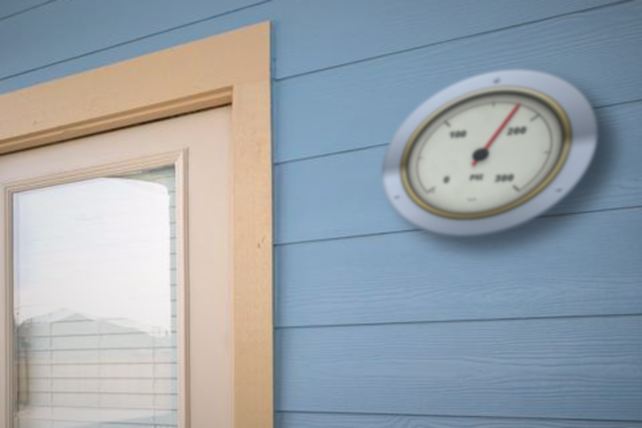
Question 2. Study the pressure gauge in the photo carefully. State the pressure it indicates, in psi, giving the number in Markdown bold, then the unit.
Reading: **175** psi
